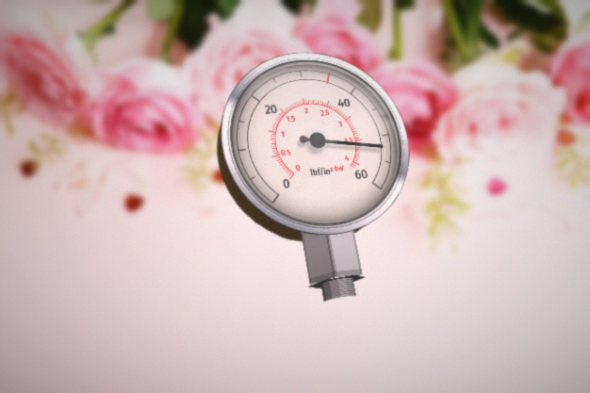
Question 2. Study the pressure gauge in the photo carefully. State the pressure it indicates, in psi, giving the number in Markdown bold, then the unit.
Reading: **52.5** psi
